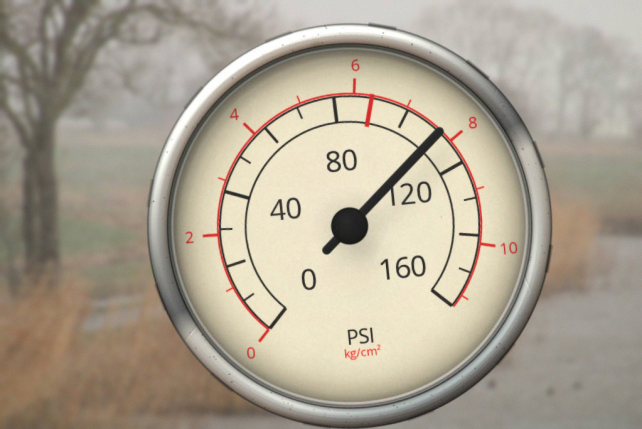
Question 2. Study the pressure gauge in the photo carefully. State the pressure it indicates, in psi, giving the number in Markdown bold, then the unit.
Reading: **110** psi
